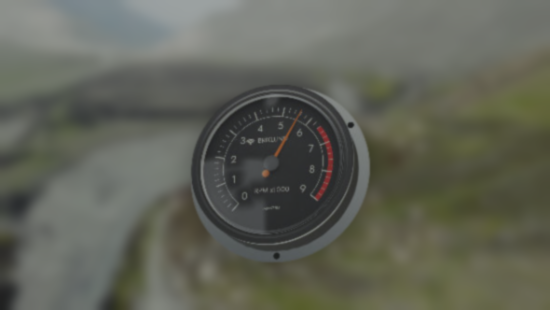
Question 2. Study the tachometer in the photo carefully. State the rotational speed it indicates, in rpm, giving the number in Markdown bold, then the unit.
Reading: **5600** rpm
